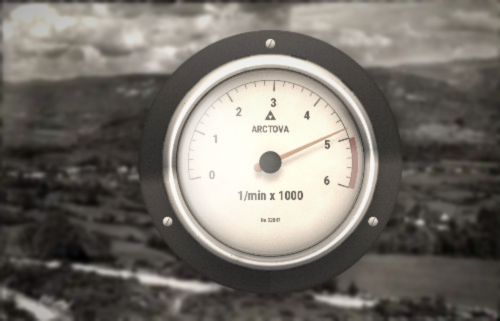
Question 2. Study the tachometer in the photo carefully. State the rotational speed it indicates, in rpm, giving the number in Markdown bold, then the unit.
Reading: **4800** rpm
